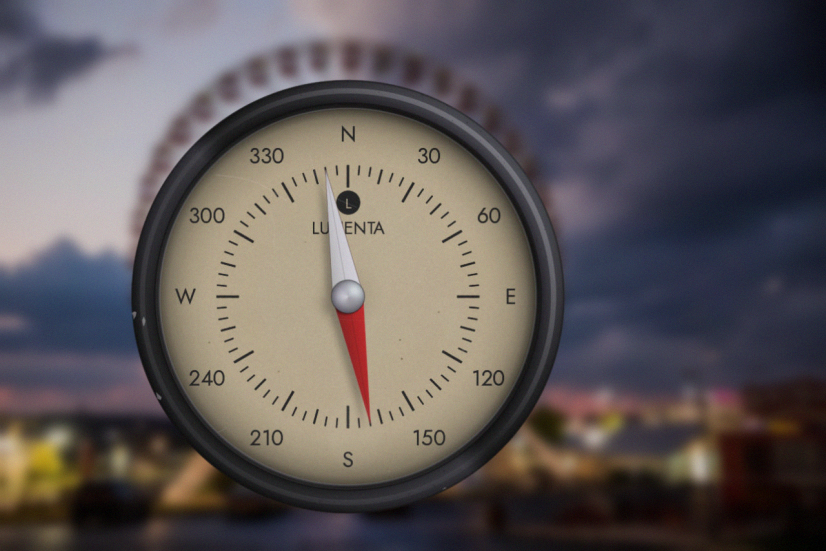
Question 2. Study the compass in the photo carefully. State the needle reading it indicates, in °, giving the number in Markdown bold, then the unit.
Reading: **170** °
